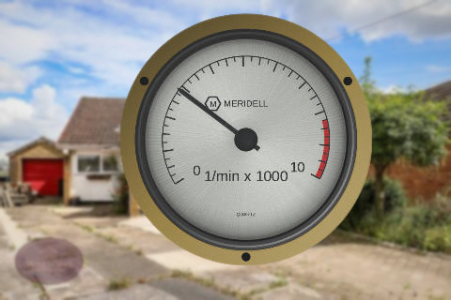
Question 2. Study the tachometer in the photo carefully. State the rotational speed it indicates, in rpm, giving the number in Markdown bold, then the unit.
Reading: **2875** rpm
